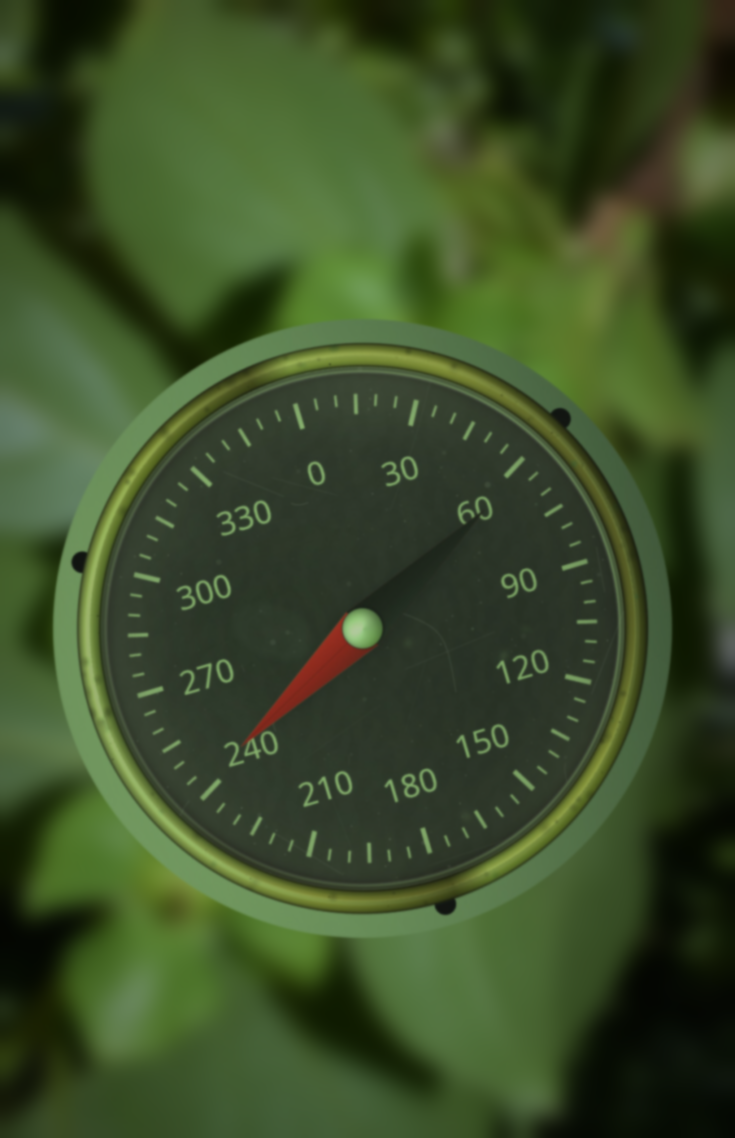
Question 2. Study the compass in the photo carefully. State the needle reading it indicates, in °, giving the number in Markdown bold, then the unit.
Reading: **242.5** °
